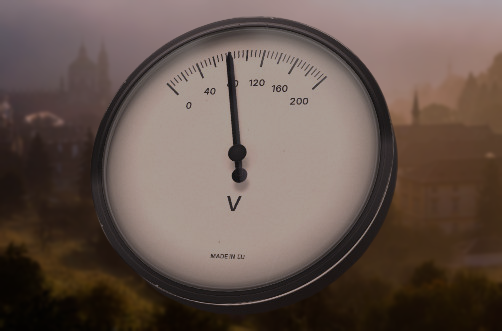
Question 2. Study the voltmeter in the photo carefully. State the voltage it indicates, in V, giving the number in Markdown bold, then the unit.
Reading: **80** V
